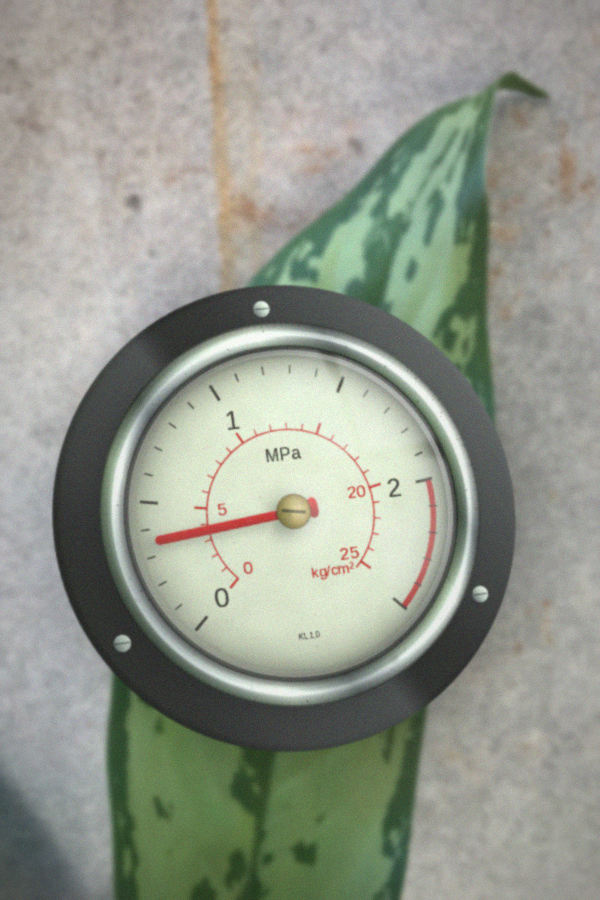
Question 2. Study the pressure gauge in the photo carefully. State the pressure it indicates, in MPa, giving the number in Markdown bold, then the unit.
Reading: **0.35** MPa
